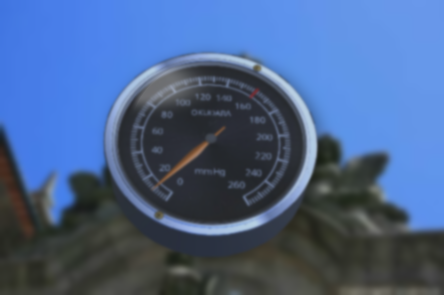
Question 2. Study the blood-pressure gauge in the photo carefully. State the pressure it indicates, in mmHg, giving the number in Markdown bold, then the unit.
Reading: **10** mmHg
